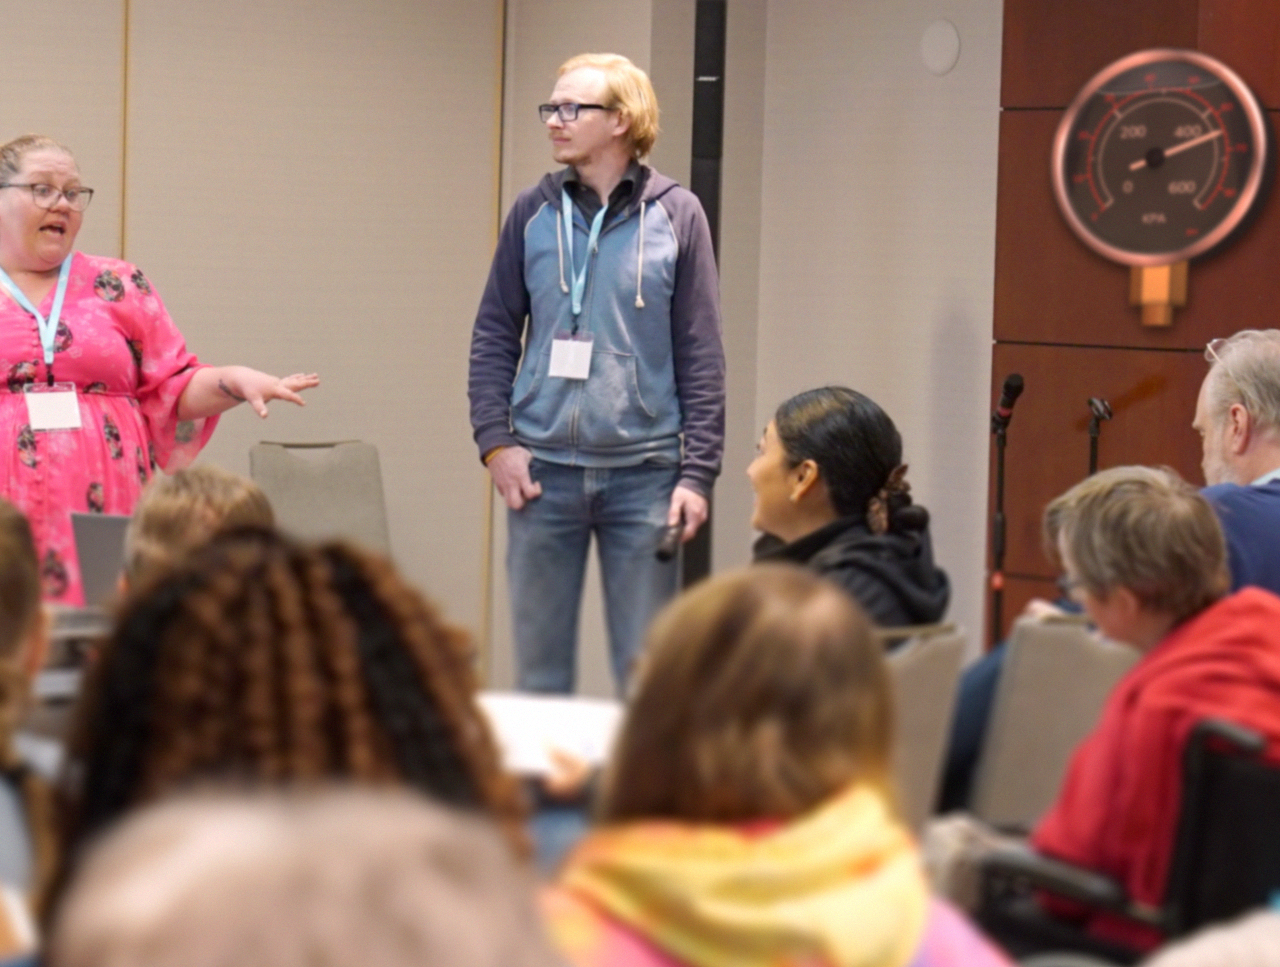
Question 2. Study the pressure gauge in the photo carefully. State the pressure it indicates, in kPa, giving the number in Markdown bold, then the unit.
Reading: **450** kPa
